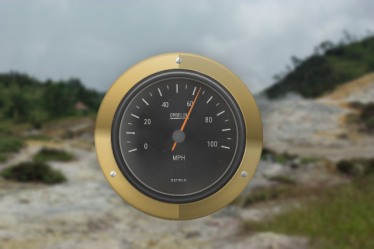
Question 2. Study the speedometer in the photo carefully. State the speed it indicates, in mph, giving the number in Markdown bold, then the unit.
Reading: **62.5** mph
